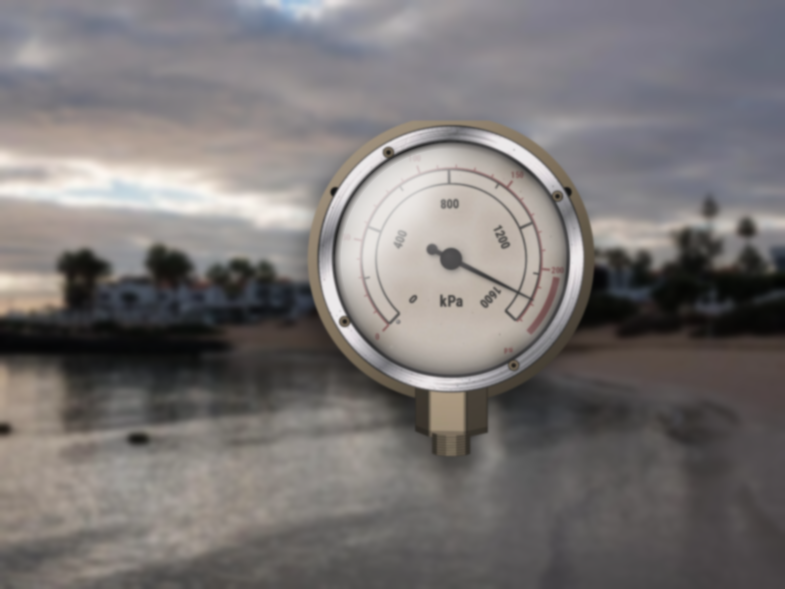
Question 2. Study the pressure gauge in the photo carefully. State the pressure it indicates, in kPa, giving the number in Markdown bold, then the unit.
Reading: **1500** kPa
